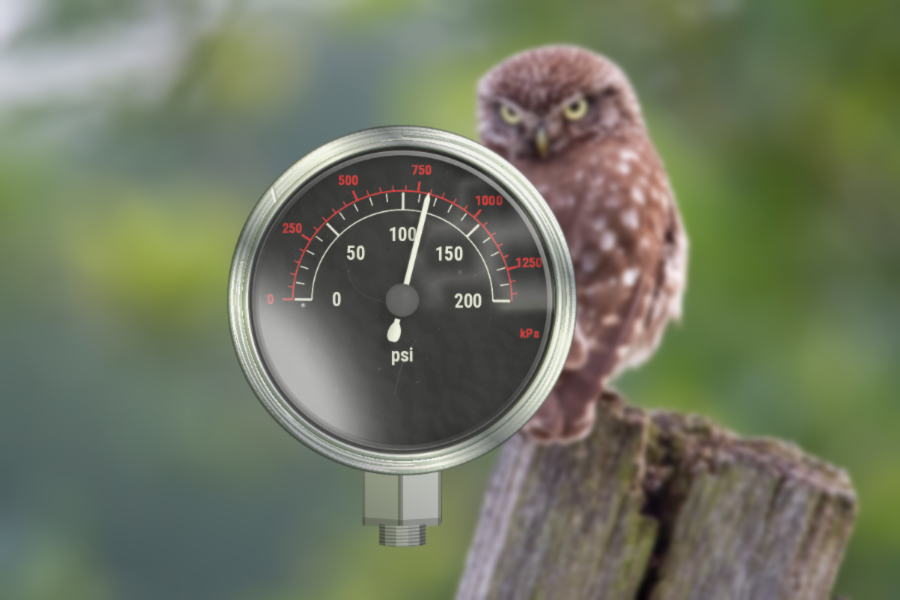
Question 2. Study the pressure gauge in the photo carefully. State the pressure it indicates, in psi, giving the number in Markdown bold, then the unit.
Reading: **115** psi
